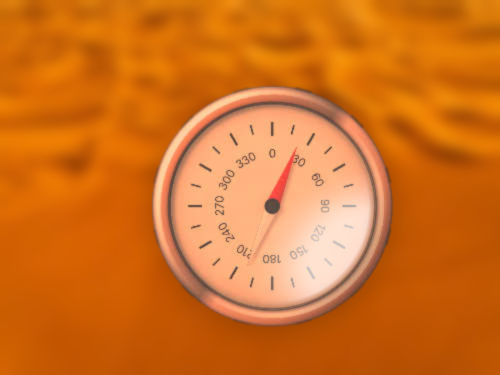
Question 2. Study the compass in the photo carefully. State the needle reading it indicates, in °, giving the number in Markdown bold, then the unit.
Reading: **22.5** °
